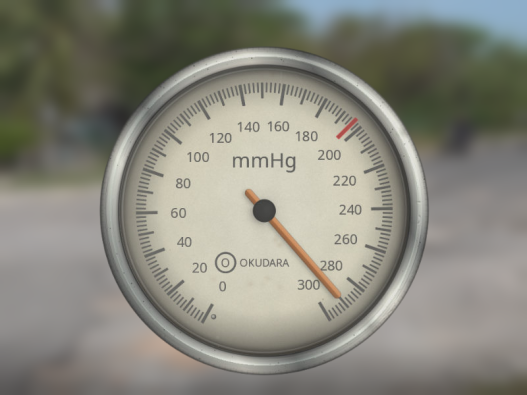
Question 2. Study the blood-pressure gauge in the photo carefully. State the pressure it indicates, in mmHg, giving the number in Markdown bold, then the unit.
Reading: **290** mmHg
